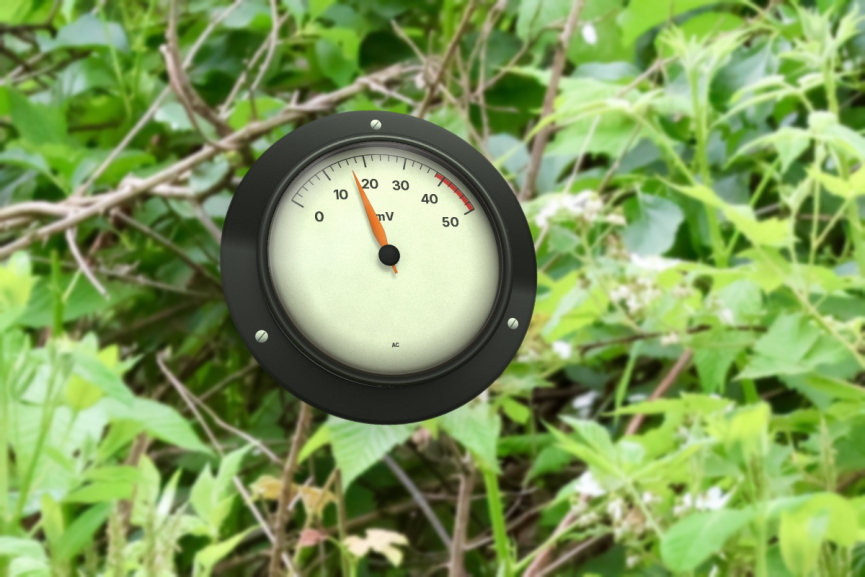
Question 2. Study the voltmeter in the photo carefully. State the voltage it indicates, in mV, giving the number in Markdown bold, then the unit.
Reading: **16** mV
